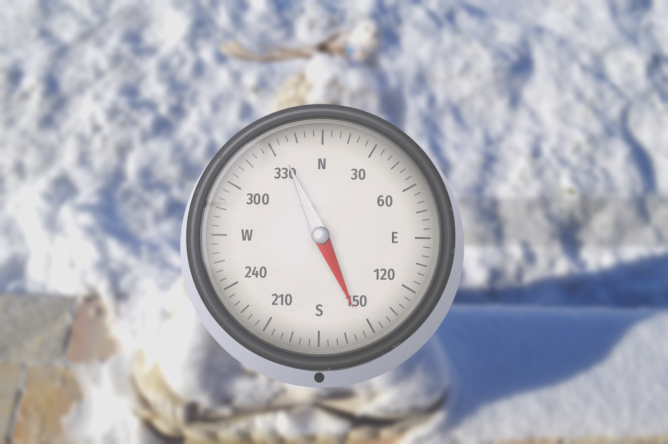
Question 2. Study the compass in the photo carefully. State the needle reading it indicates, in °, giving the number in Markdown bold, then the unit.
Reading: **155** °
